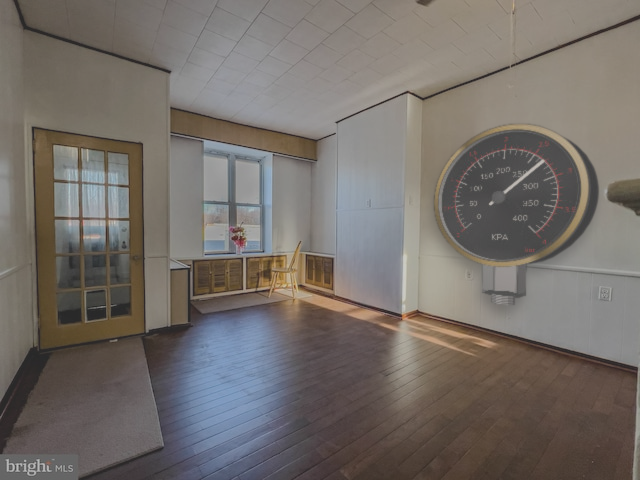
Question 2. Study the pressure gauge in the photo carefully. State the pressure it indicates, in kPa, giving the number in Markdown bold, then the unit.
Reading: **270** kPa
